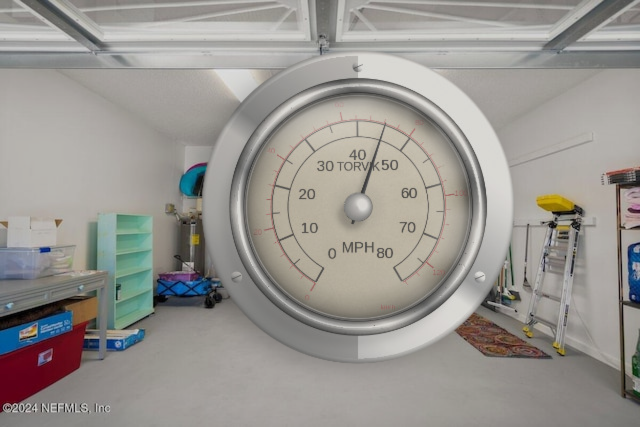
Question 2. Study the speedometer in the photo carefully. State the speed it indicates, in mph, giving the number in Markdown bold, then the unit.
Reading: **45** mph
